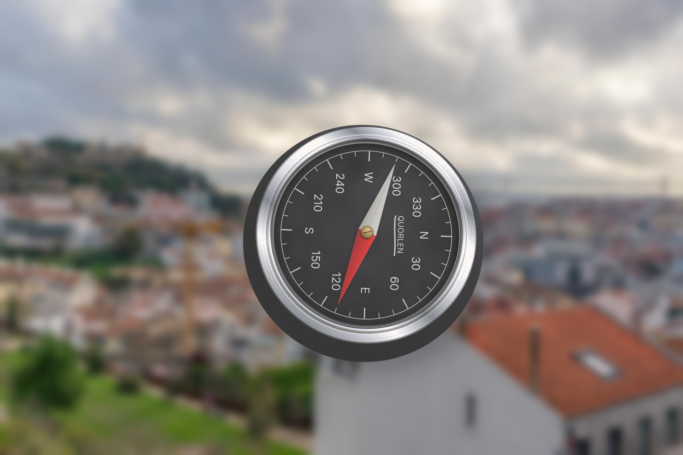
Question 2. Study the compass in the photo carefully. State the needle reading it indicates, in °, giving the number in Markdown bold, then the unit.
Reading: **110** °
